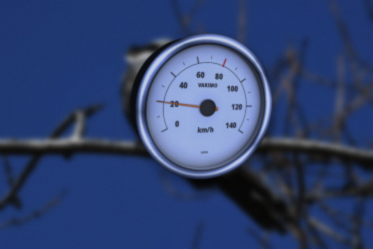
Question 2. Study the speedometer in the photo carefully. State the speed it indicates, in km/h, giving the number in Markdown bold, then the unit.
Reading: **20** km/h
